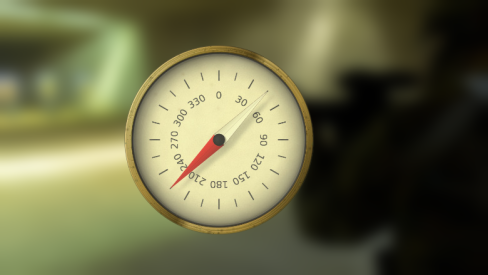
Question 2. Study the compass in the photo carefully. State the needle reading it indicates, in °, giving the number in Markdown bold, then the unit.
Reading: **225** °
